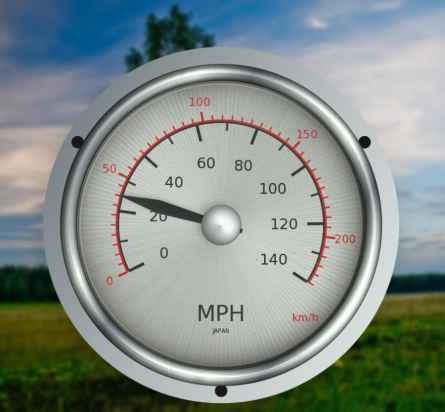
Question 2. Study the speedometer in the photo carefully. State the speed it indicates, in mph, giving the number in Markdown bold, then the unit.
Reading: **25** mph
